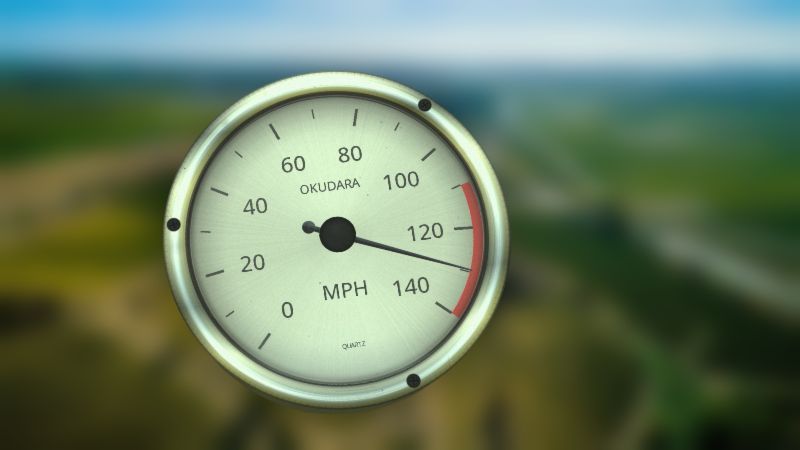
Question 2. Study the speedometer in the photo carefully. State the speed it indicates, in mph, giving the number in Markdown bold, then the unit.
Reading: **130** mph
